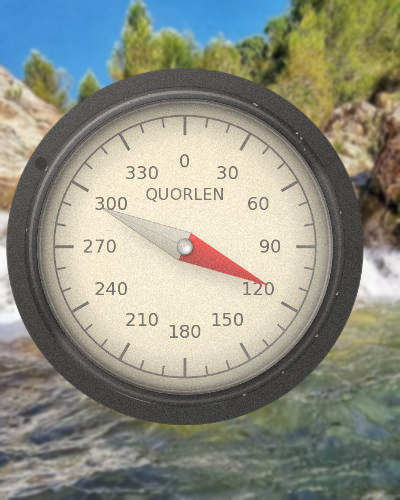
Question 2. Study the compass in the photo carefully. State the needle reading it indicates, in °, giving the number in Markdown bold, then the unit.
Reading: **115** °
